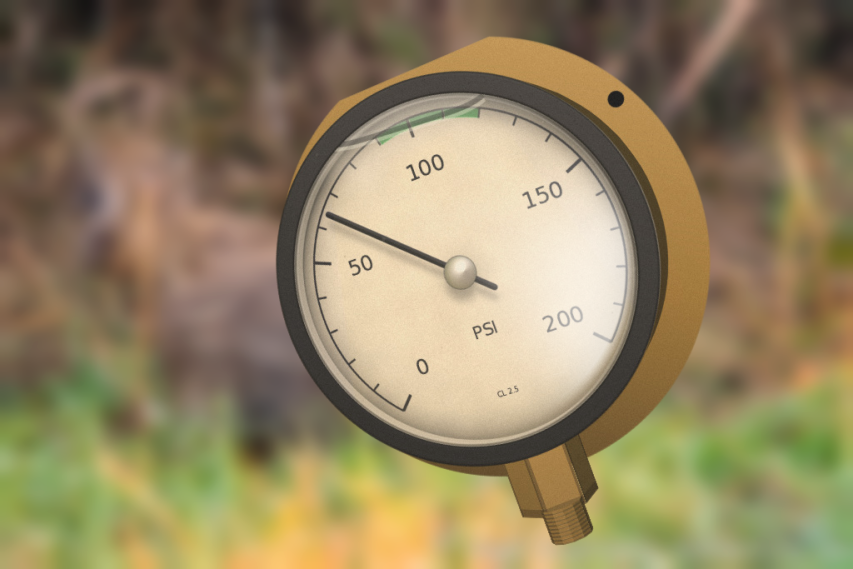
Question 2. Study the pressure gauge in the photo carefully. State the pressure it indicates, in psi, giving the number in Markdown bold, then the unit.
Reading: **65** psi
